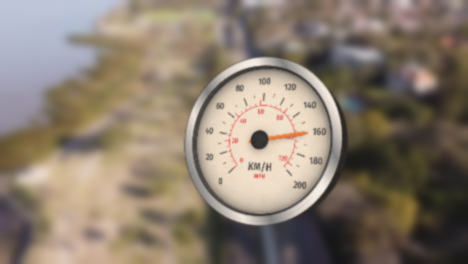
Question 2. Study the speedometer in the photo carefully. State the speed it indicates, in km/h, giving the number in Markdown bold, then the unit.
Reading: **160** km/h
